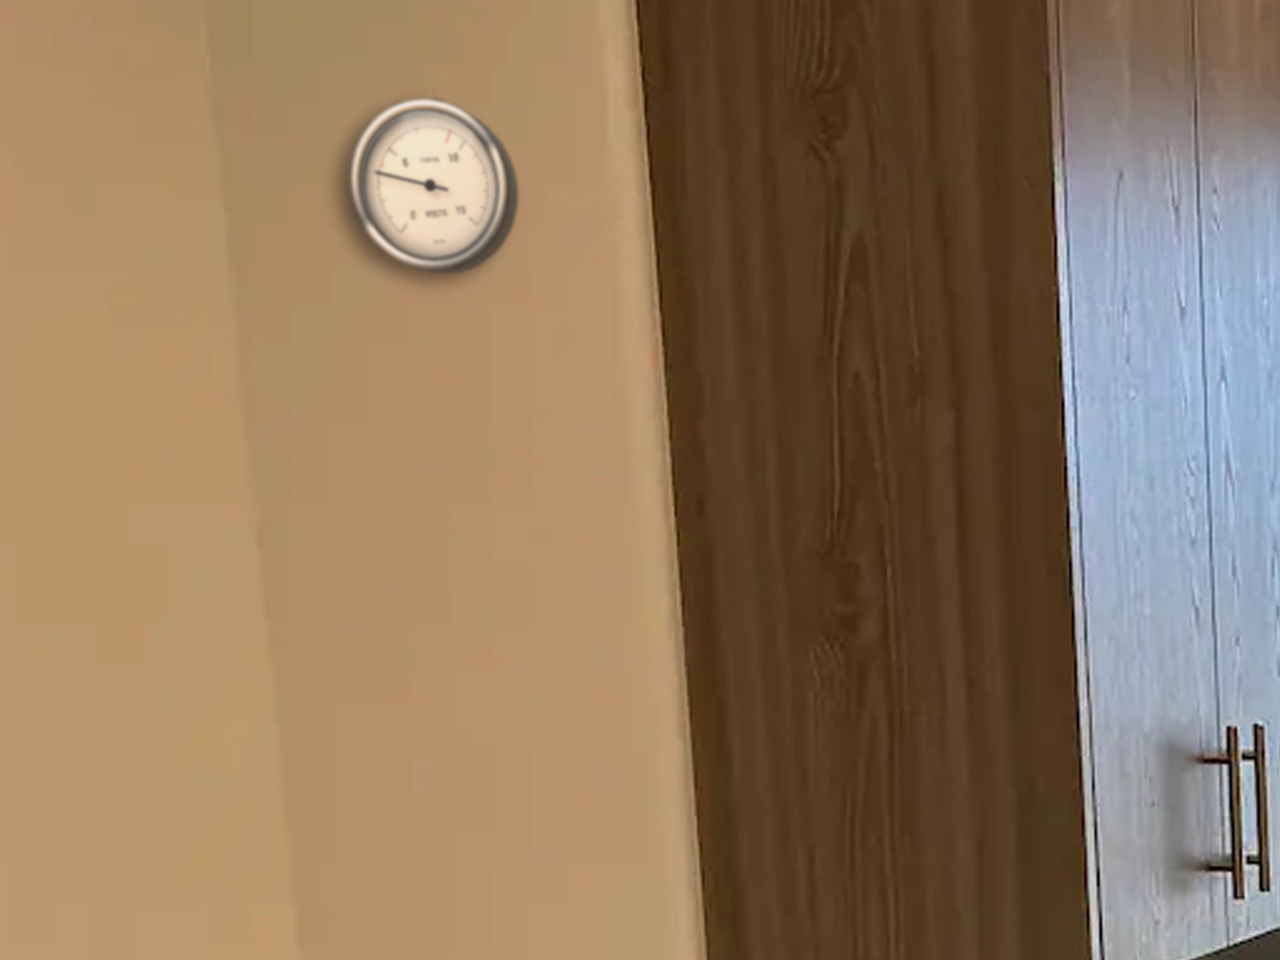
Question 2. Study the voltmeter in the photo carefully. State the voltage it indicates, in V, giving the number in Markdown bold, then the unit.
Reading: **3.5** V
